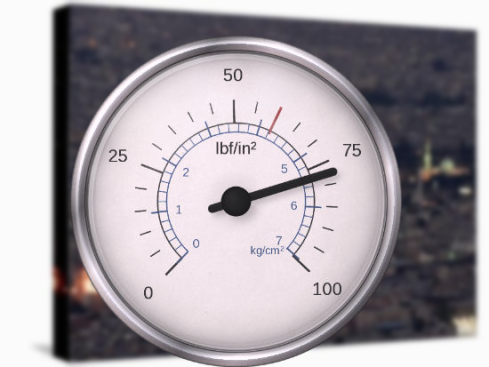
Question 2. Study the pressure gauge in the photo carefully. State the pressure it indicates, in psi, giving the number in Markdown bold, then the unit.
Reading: **77.5** psi
